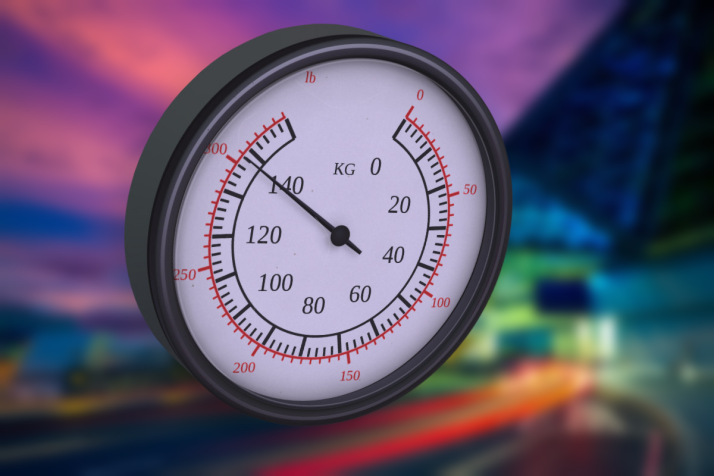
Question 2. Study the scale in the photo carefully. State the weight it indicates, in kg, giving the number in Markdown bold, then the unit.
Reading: **138** kg
